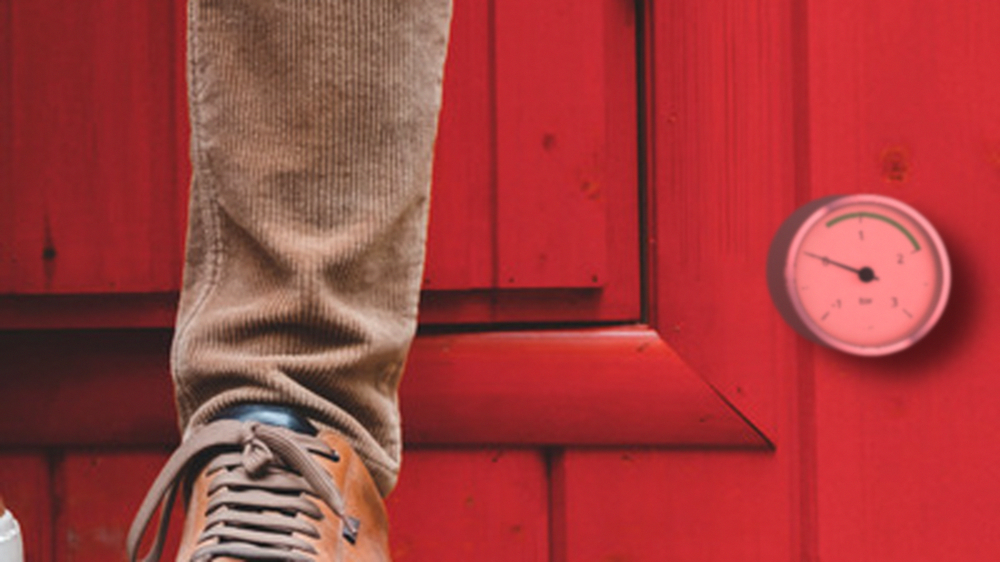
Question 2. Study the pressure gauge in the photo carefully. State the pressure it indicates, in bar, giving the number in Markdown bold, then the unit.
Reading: **0** bar
